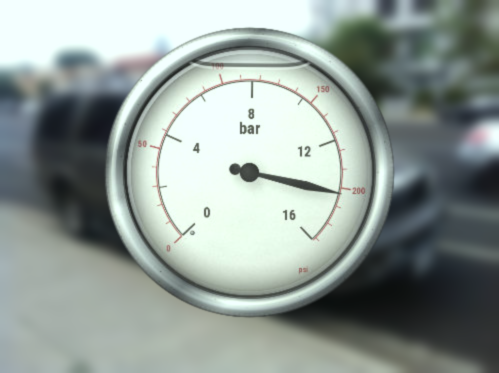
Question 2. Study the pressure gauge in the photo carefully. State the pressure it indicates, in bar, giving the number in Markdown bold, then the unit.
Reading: **14** bar
